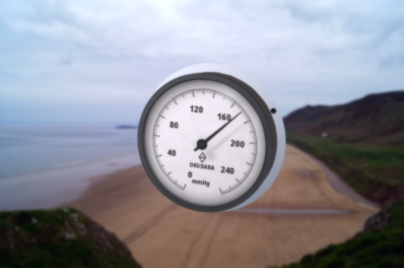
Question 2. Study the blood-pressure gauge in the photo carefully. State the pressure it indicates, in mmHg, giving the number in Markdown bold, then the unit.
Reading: **170** mmHg
